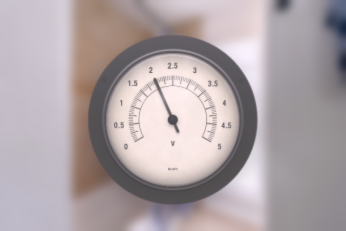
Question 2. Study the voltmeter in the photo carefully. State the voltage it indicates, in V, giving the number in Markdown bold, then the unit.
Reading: **2** V
